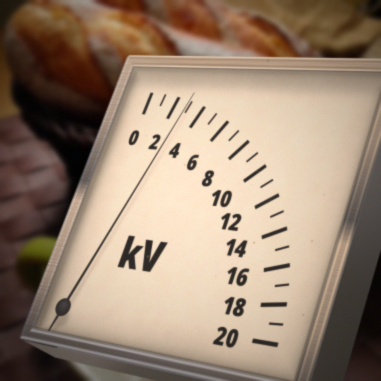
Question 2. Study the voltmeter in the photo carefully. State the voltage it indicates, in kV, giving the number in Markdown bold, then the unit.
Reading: **3** kV
